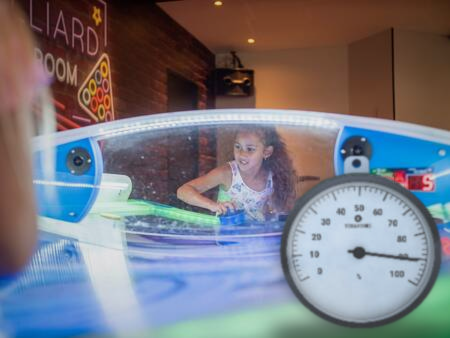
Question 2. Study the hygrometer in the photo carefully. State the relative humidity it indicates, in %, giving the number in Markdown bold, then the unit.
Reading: **90** %
